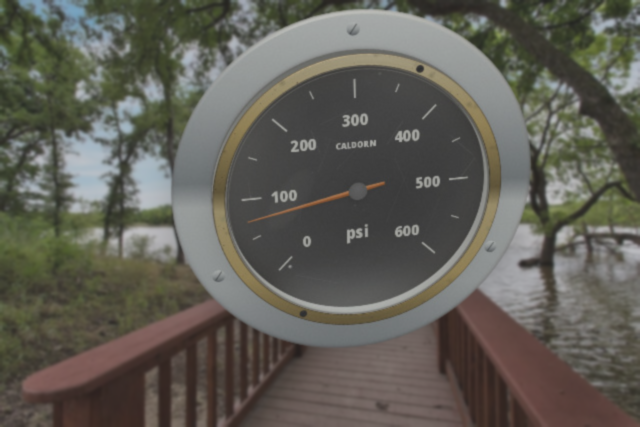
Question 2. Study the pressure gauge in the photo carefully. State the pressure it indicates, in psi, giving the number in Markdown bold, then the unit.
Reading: **75** psi
